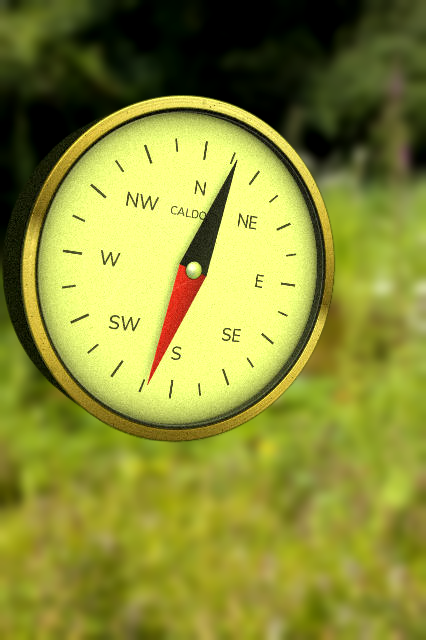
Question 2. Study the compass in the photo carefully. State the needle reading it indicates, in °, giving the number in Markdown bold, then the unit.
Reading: **195** °
